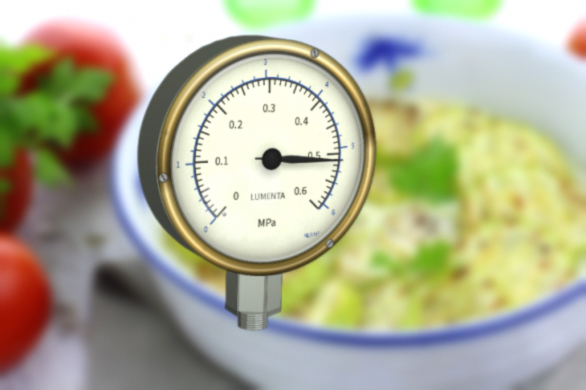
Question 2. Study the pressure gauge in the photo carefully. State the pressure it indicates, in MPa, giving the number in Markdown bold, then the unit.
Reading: **0.51** MPa
